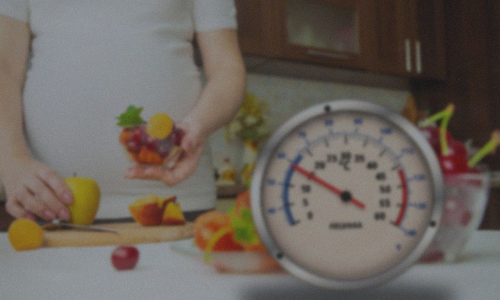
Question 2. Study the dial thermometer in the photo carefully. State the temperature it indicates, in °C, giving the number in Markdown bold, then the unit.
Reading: **15** °C
